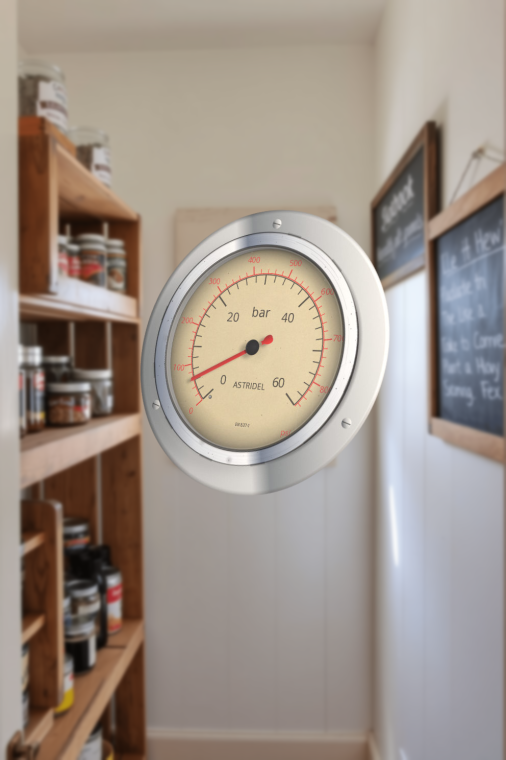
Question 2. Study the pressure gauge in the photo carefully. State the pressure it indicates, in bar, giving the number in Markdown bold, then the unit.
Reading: **4** bar
